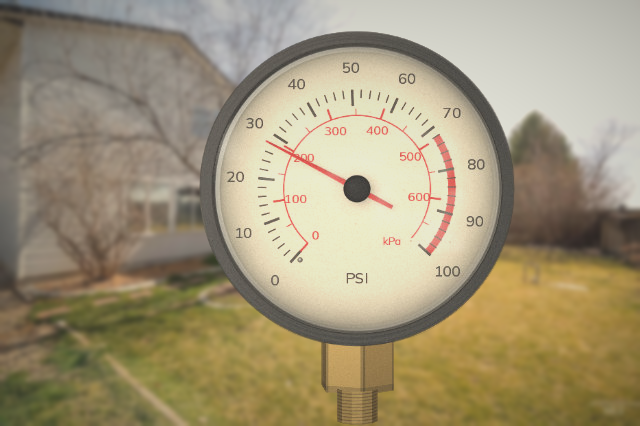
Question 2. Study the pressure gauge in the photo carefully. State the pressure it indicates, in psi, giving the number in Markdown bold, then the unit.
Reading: **28** psi
